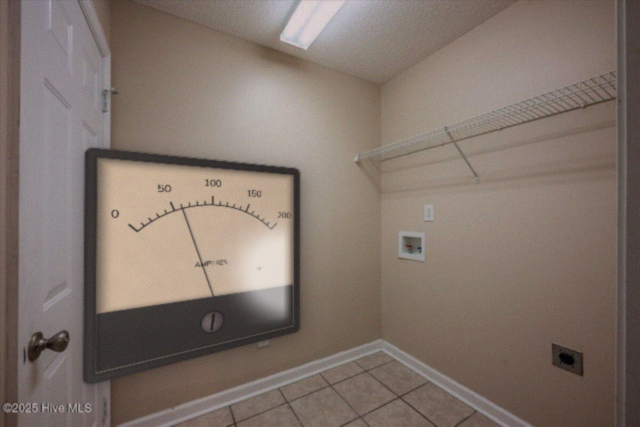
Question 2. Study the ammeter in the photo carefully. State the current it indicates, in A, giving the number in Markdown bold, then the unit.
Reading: **60** A
